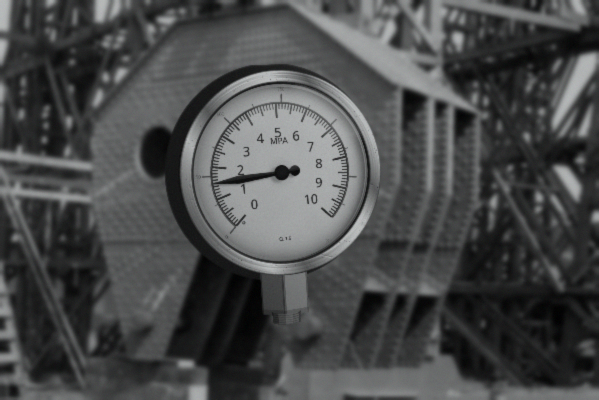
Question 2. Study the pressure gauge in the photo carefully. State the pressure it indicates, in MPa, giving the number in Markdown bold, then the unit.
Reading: **1.5** MPa
